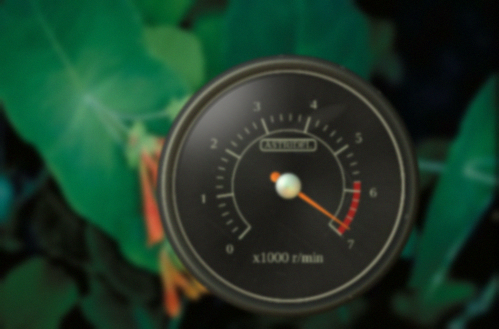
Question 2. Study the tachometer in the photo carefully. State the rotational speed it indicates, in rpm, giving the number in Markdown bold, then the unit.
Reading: **6800** rpm
